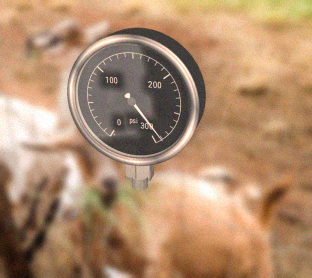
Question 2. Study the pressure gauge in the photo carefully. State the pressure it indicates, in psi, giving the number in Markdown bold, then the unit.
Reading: **290** psi
